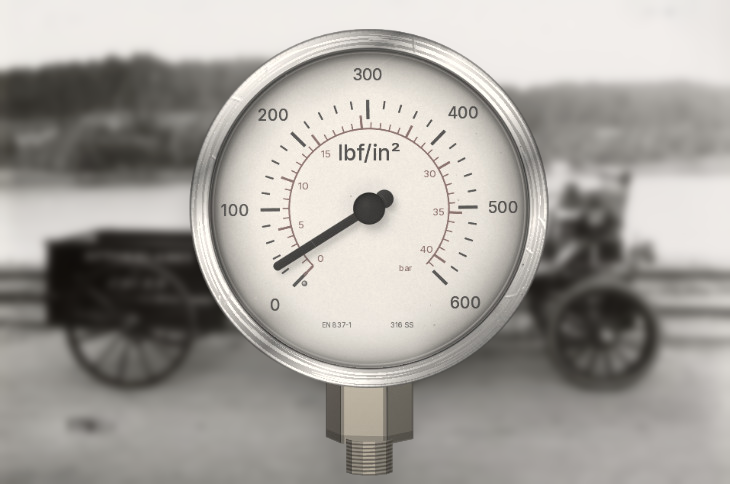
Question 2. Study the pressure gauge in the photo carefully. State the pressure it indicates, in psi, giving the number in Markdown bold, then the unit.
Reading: **30** psi
